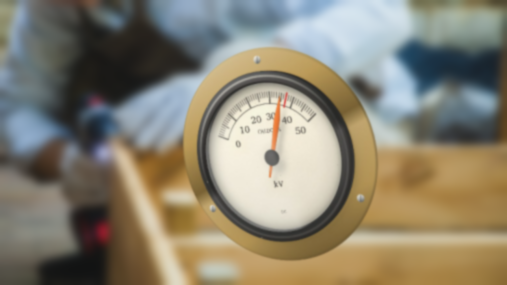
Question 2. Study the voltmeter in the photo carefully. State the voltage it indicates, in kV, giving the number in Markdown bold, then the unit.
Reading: **35** kV
